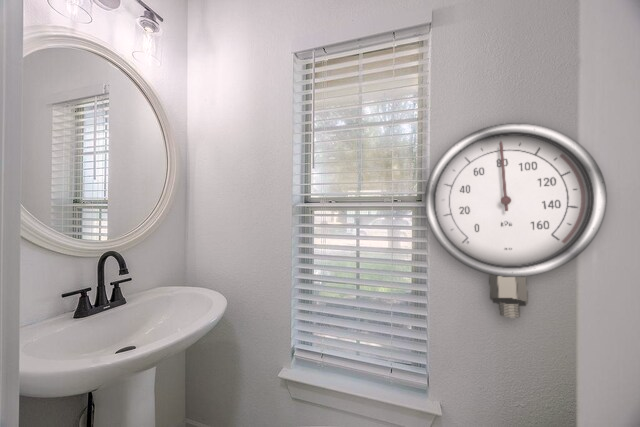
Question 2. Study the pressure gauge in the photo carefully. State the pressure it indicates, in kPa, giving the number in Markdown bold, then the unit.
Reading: **80** kPa
